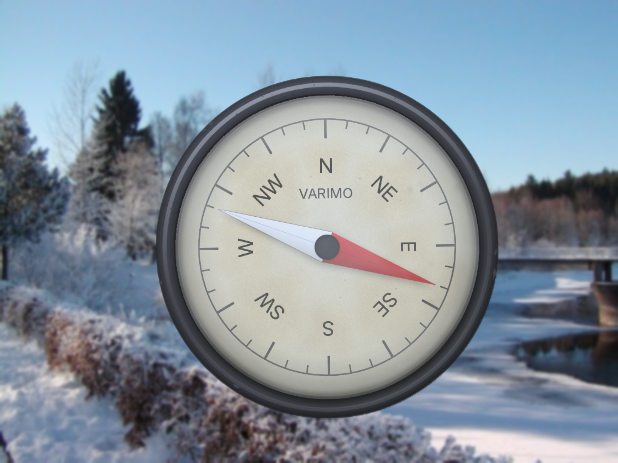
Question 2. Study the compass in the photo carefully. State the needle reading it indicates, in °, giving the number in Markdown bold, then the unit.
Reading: **110** °
